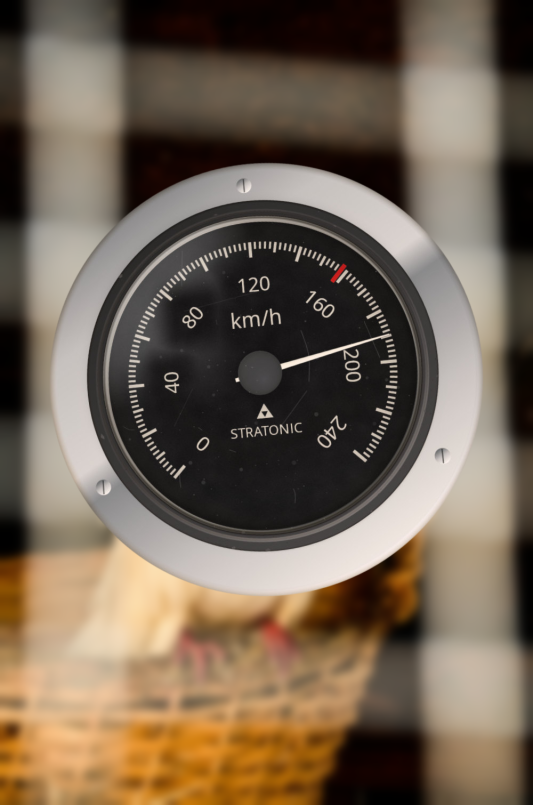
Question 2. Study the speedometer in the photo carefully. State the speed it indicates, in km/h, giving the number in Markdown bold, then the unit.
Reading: **190** km/h
